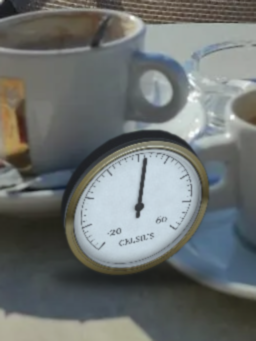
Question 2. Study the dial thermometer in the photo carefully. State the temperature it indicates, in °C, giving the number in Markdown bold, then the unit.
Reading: **22** °C
